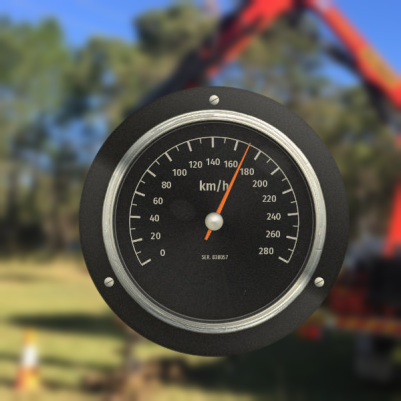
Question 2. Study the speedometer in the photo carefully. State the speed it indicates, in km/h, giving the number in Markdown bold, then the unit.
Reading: **170** km/h
